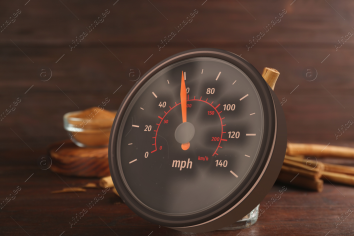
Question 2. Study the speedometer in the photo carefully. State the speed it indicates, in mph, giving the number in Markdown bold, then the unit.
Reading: **60** mph
